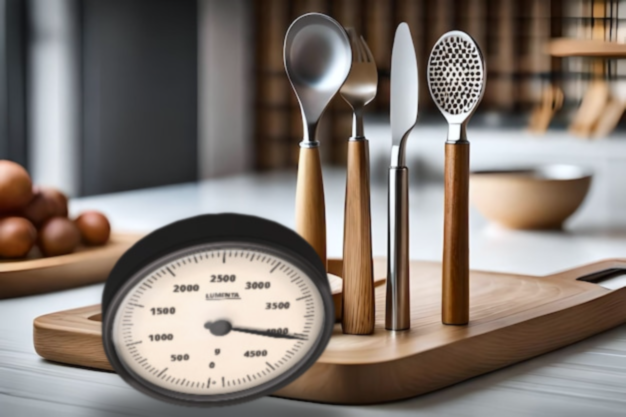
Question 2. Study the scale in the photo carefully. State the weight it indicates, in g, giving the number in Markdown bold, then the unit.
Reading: **4000** g
